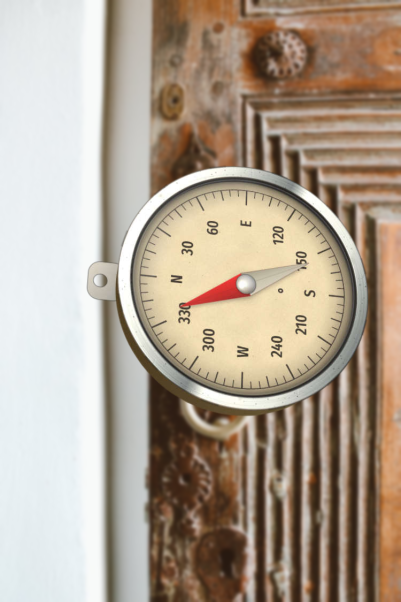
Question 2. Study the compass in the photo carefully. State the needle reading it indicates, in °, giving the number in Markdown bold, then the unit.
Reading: **335** °
